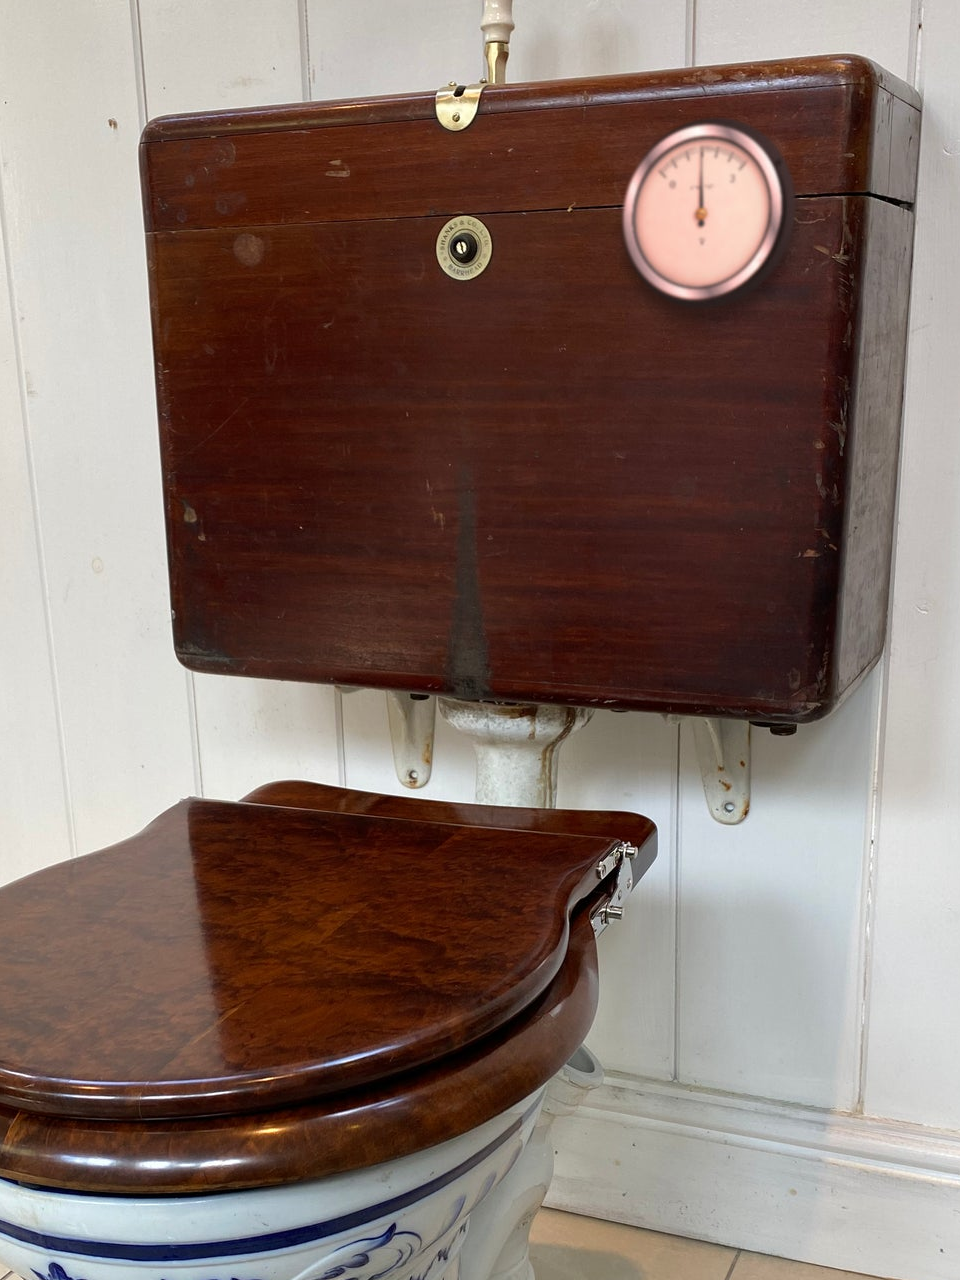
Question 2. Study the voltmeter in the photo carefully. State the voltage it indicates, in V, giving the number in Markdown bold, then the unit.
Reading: **1.5** V
